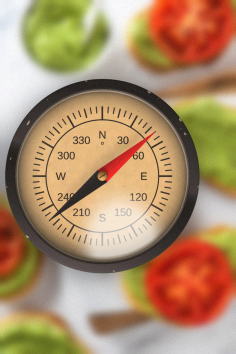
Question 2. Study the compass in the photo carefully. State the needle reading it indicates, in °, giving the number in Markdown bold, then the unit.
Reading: **50** °
